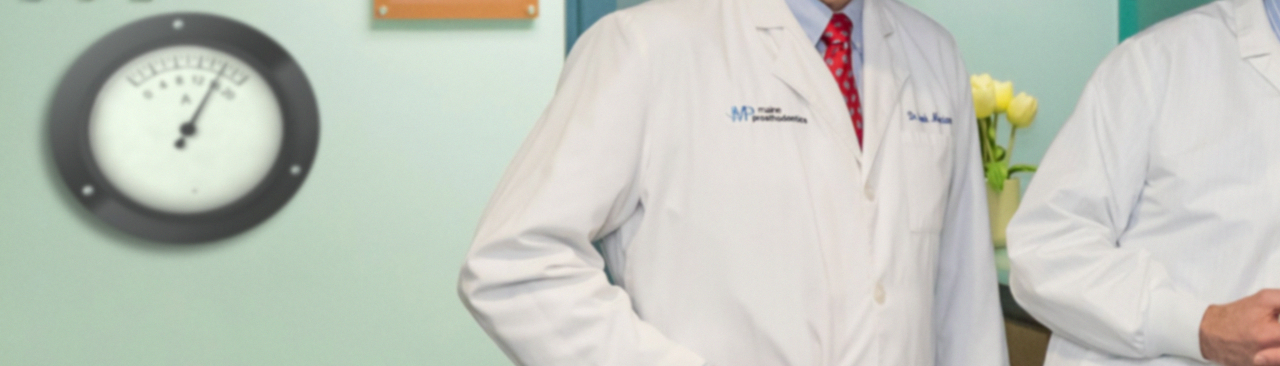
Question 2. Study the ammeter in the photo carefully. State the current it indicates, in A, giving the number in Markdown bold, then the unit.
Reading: **16** A
